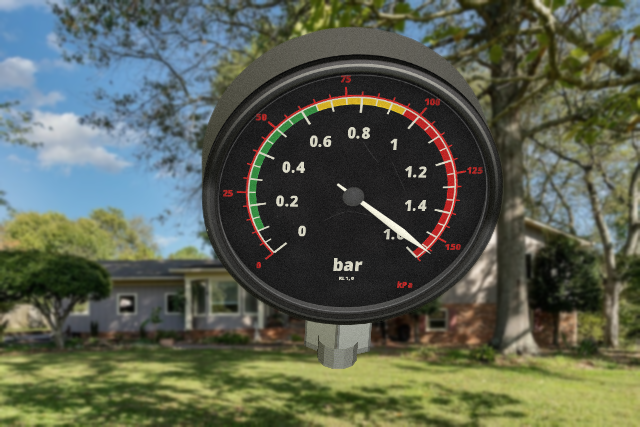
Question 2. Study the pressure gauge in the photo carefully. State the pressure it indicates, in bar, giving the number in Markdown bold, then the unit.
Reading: **1.55** bar
